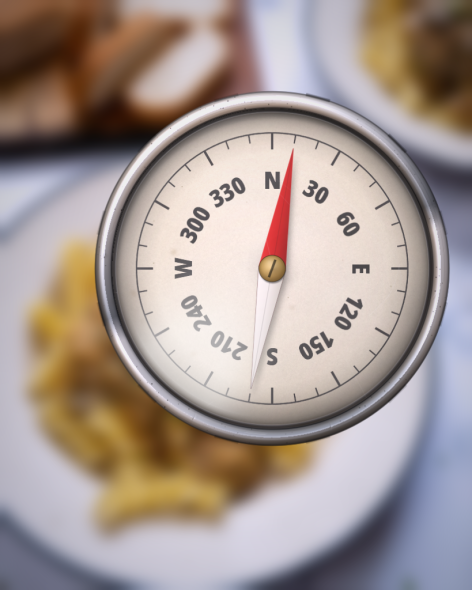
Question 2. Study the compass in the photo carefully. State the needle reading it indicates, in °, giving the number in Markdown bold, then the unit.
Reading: **10** °
